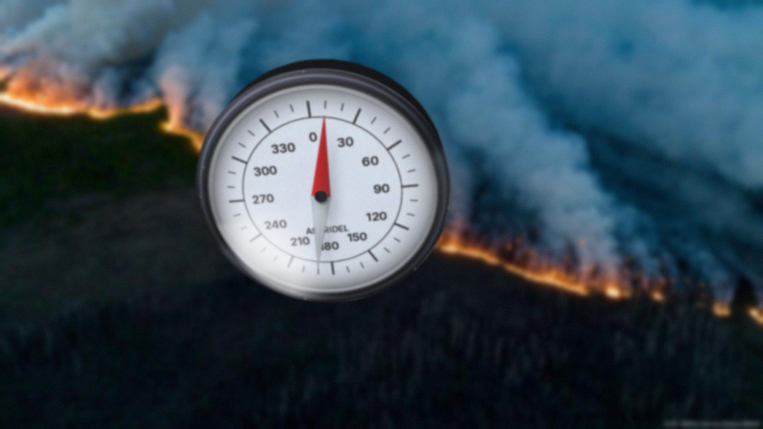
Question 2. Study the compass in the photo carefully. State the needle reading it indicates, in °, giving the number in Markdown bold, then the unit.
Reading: **10** °
